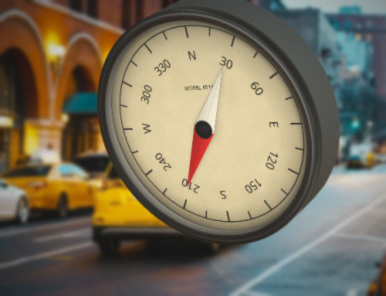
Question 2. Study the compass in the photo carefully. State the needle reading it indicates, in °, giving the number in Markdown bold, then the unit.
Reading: **210** °
